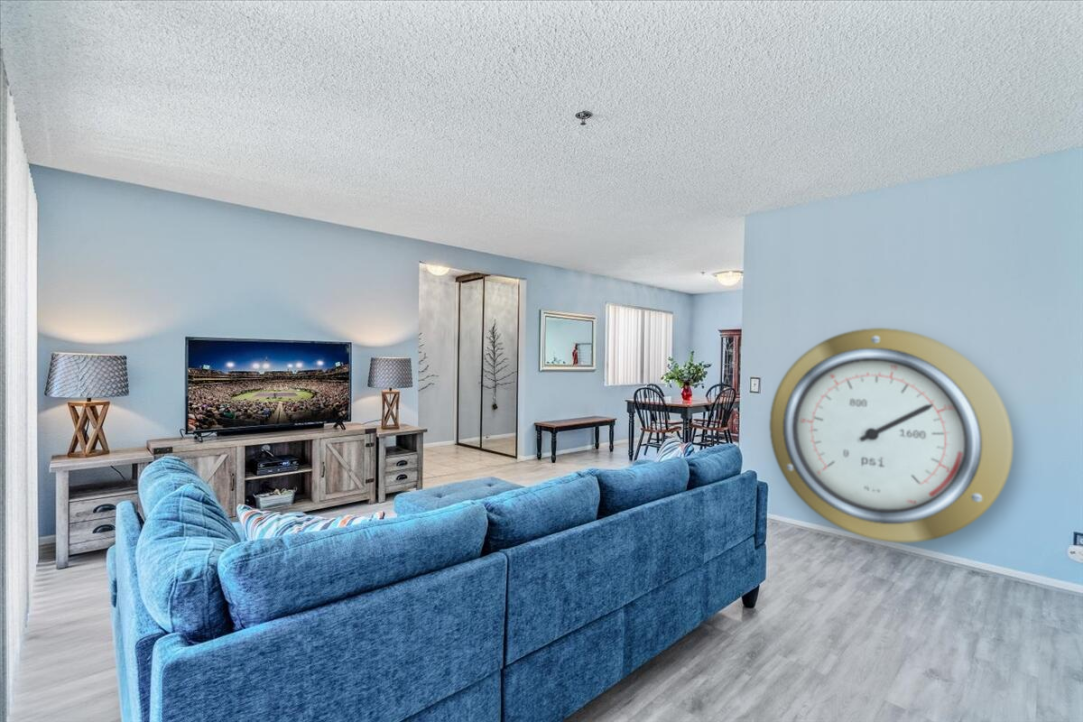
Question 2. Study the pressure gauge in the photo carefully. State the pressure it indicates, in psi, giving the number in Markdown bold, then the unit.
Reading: **1400** psi
